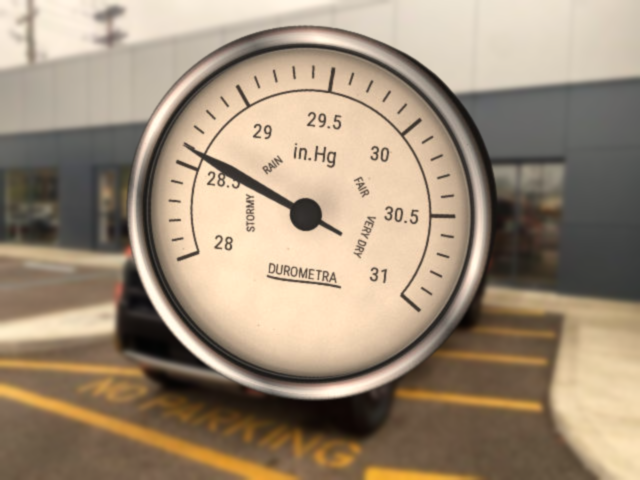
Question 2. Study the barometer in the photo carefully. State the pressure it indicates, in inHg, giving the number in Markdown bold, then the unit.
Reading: **28.6** inHg
